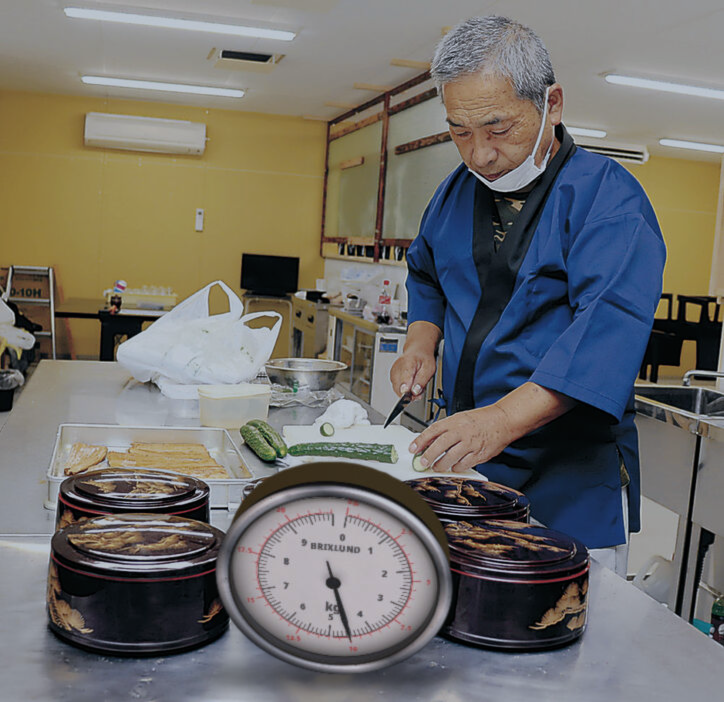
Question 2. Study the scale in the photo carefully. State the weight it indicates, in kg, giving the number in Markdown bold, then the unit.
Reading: **4.5** kg
